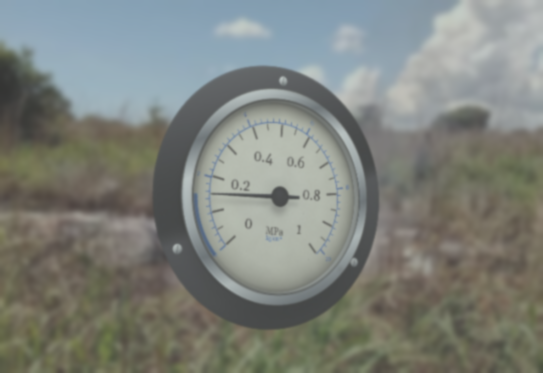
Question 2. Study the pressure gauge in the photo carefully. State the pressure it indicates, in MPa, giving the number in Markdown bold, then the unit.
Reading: **0.15** MPa
